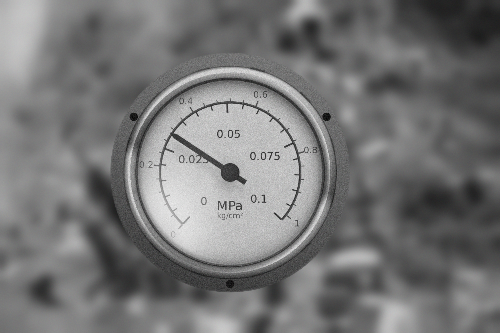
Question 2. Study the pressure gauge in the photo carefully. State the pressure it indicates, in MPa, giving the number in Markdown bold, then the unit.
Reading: **0.03** MPa
